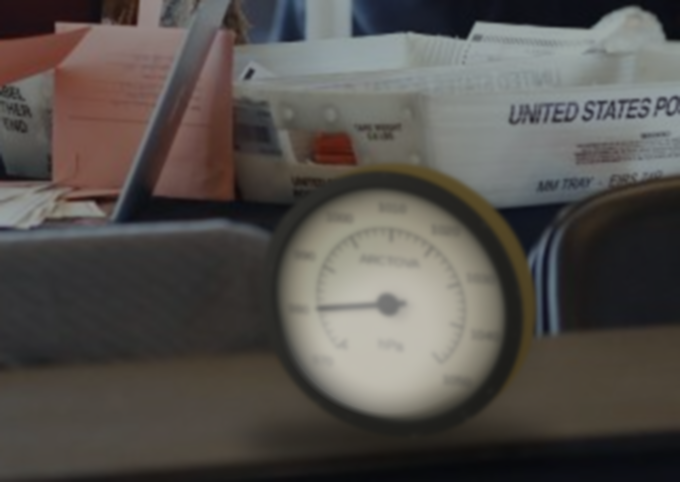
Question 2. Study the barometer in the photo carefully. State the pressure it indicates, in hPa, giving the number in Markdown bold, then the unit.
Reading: **980** hPa
